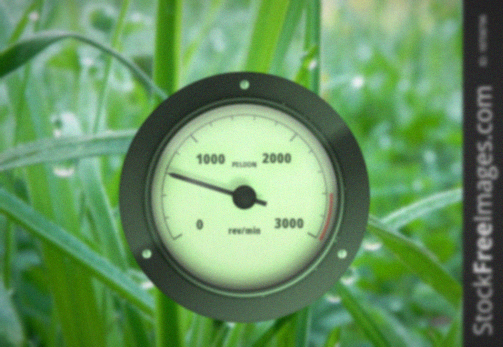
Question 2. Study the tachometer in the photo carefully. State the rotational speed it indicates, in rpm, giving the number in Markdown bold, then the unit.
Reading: **600** rpm
